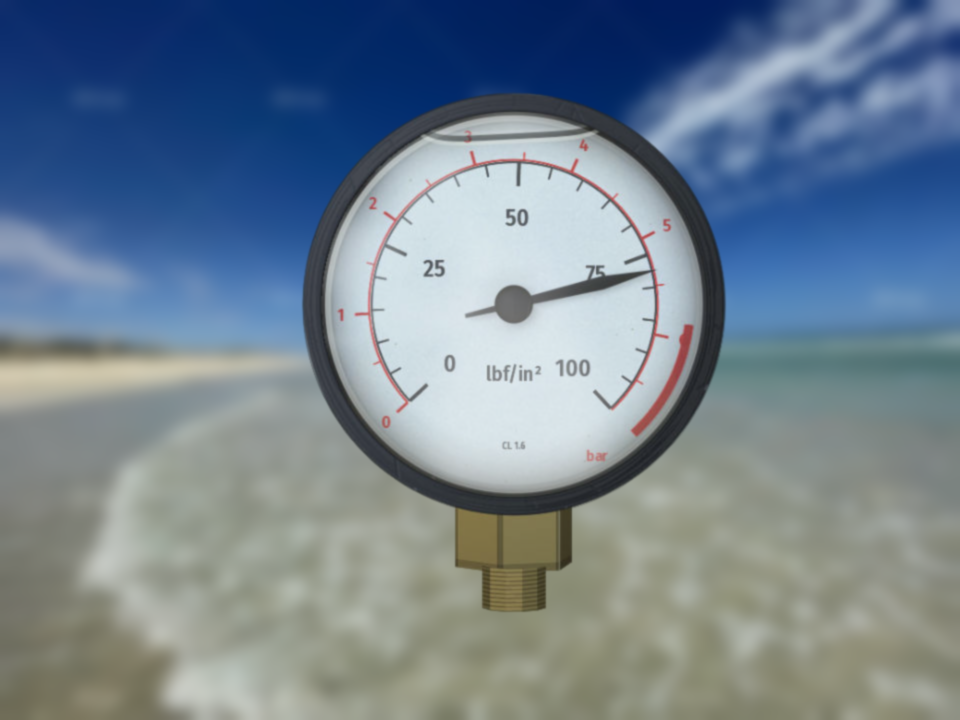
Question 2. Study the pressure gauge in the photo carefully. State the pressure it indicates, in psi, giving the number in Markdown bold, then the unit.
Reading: **77.5** psi
